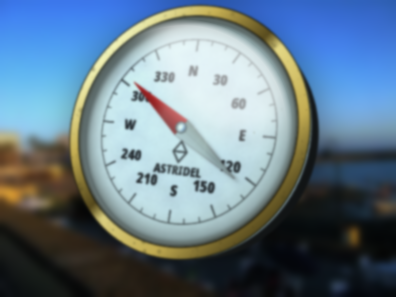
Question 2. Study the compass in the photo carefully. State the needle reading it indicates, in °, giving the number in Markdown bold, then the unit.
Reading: **305** °
